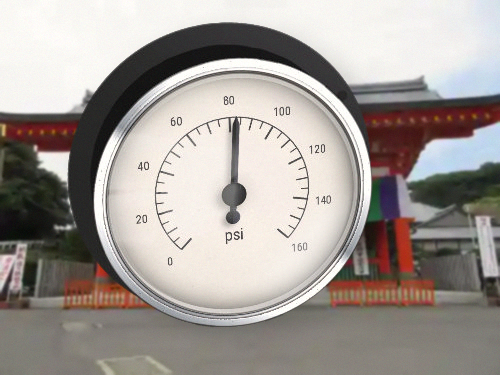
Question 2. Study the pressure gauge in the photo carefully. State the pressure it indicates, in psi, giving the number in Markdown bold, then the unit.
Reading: **82.5** psi
